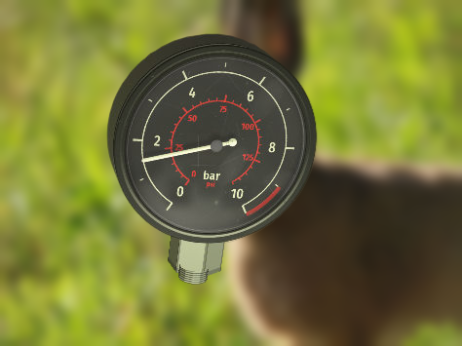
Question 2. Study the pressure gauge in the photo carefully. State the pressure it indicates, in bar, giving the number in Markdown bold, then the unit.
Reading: **1.5** bar
